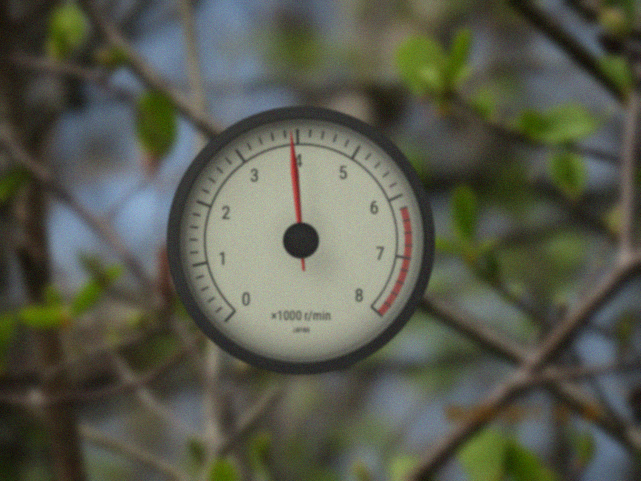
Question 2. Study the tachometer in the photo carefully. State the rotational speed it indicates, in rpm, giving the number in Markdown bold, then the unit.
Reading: **3900** rpm
